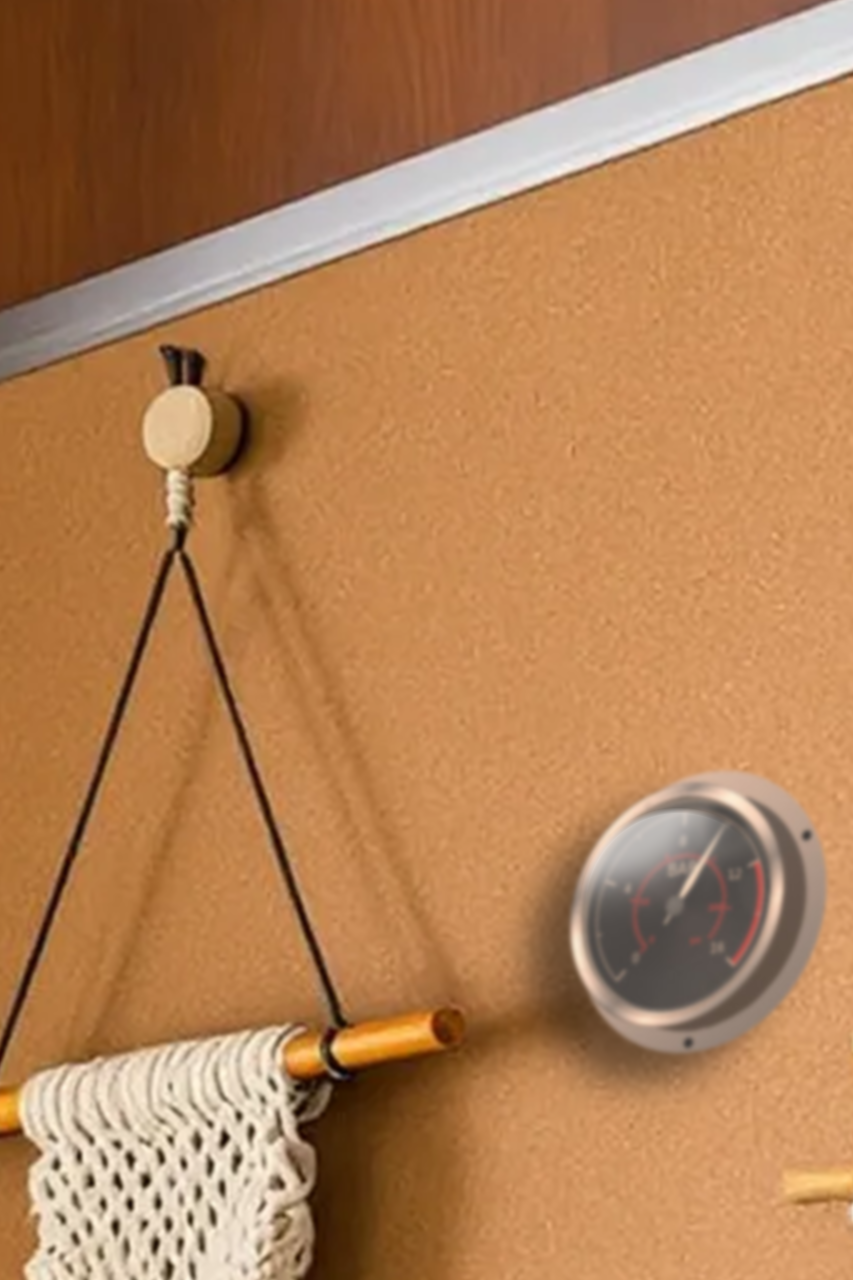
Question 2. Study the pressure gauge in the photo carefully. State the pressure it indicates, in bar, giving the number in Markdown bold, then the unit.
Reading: **10** bar
